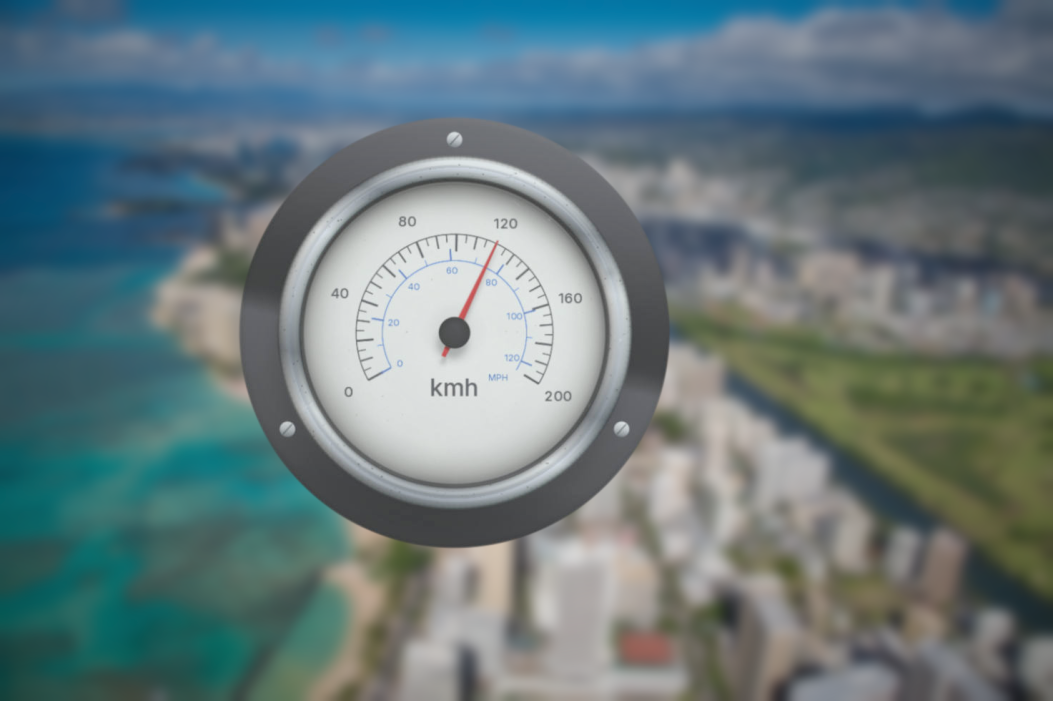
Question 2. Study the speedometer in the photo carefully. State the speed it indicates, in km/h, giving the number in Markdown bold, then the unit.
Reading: **120** km/h
